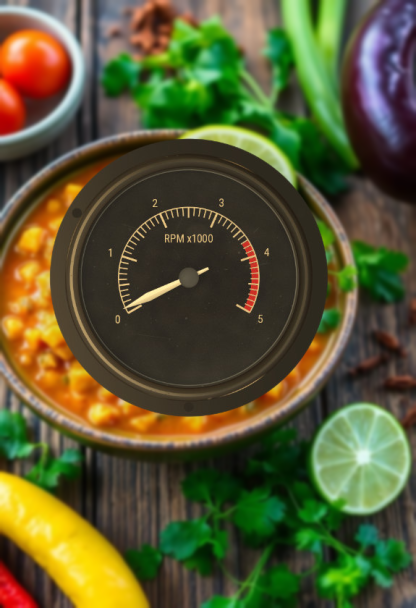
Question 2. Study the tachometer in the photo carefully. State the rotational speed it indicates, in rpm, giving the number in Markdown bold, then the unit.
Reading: **100** rpm
